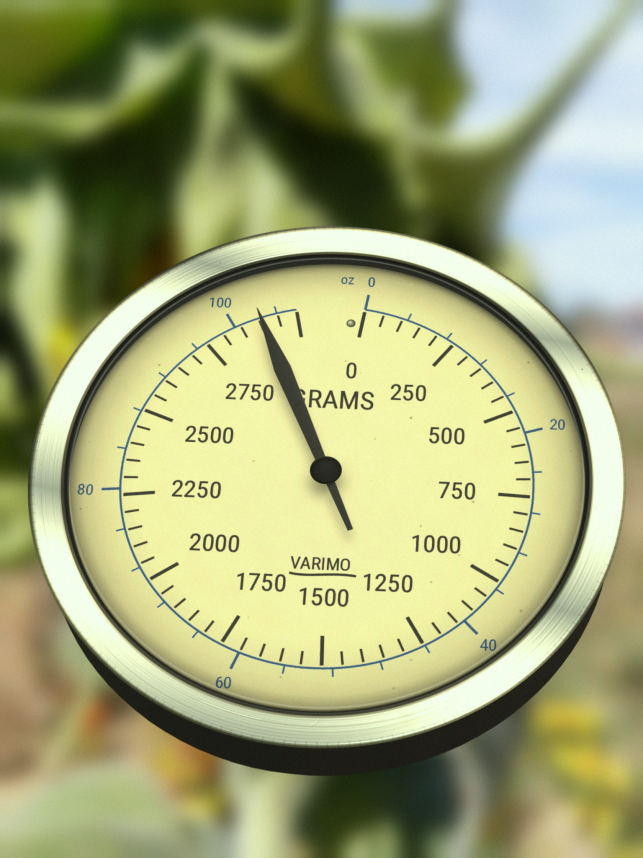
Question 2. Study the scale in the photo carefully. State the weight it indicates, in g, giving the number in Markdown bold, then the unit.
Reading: **2900** g
